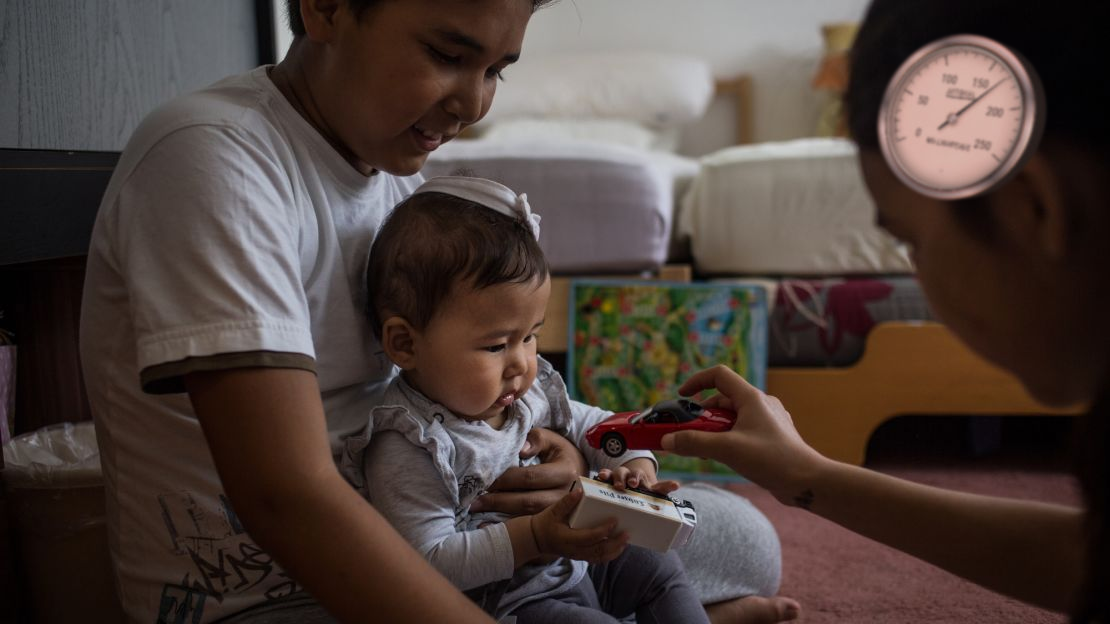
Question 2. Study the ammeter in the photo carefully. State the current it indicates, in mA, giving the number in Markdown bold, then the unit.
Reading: **170** mA
